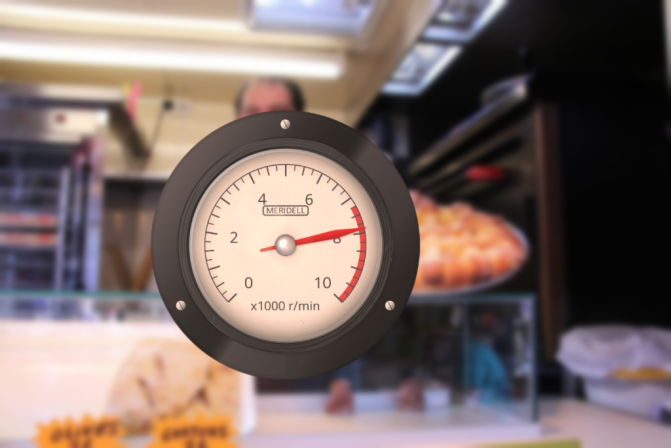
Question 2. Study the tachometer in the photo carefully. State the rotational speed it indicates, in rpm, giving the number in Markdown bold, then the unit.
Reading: **7875** rpm
